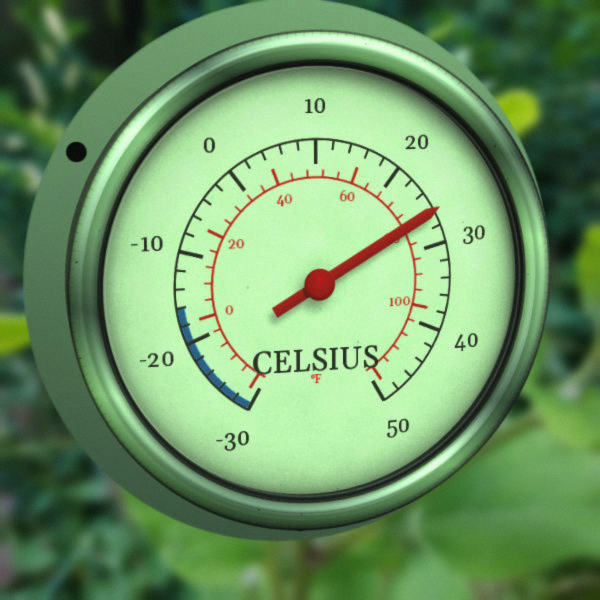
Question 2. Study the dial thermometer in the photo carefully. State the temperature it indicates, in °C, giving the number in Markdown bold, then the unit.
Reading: **26** °C
